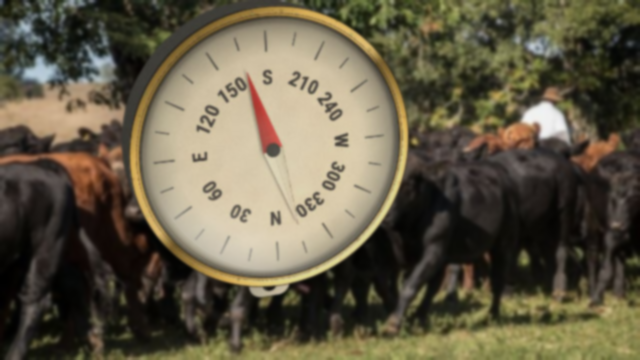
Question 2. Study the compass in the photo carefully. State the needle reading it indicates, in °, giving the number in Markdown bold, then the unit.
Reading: **165** °
